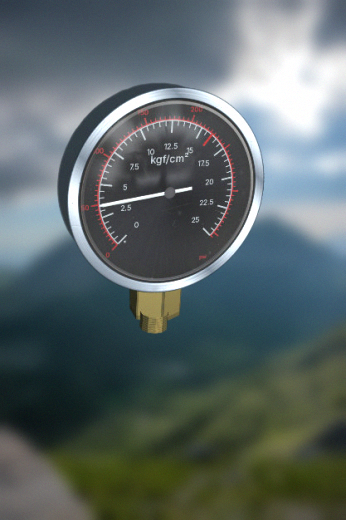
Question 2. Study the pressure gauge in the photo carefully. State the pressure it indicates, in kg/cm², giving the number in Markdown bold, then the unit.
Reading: **3.5** kg/cm²
